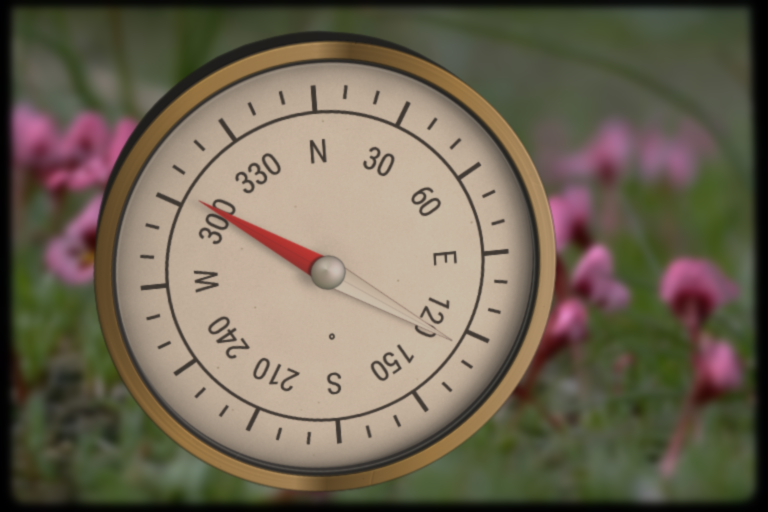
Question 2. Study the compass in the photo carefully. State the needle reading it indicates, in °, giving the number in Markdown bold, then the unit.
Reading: **305** °
